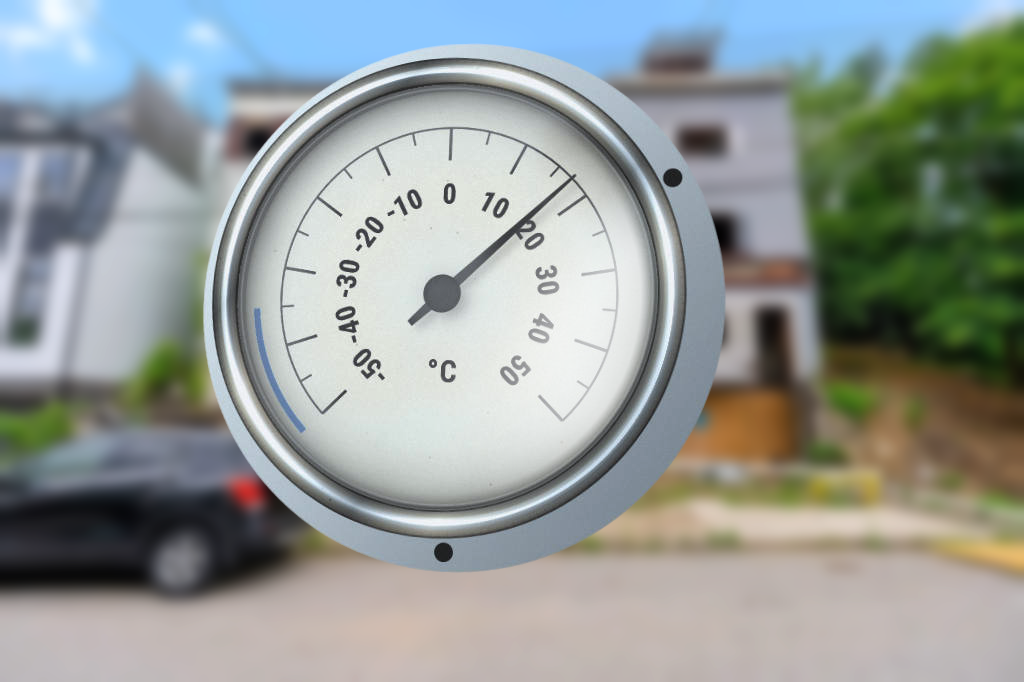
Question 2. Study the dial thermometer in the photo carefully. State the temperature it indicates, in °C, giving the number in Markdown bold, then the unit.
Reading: **17.5** °C
